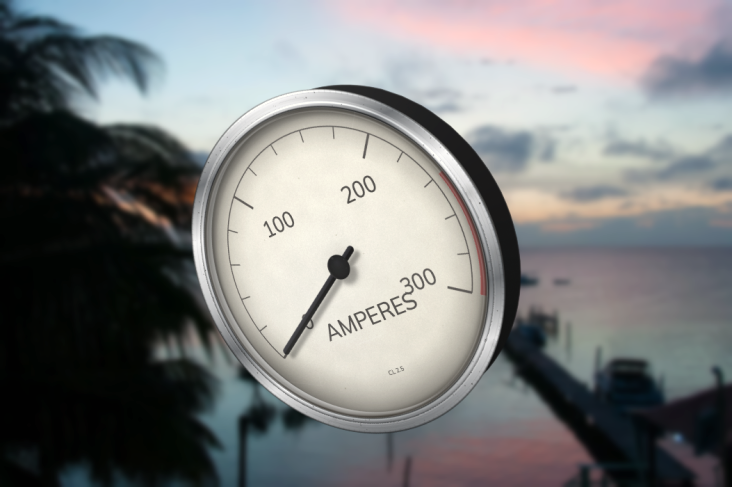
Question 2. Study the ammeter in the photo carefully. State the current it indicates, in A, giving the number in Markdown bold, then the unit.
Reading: **0** A
